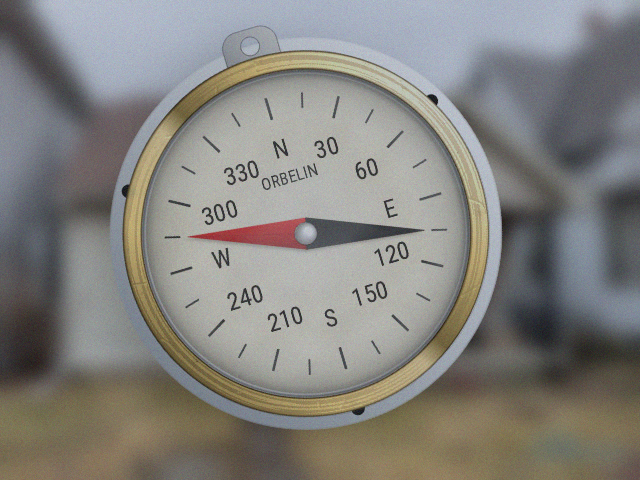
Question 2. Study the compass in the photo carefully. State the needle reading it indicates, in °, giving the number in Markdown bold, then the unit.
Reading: **285** °
